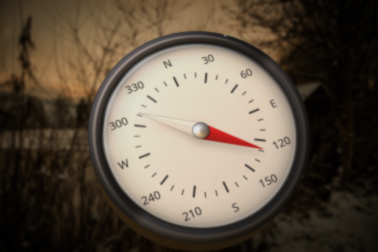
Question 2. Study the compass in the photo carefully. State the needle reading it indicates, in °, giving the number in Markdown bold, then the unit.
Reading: **130** °
